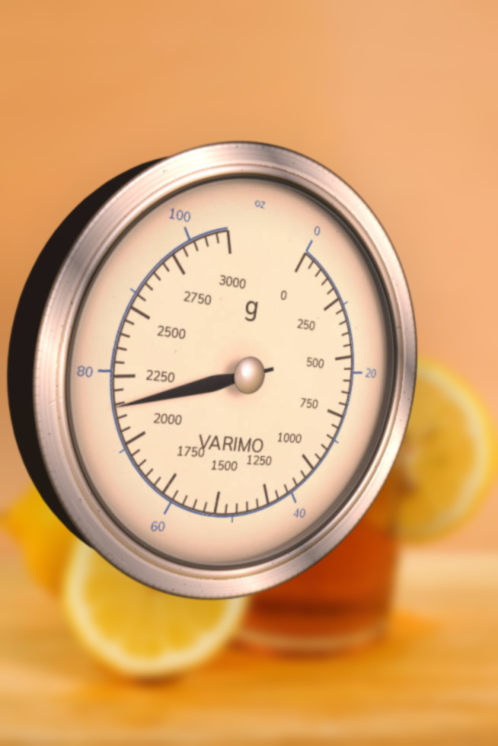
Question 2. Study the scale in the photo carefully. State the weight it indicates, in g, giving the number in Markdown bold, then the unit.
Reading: **2150** g
